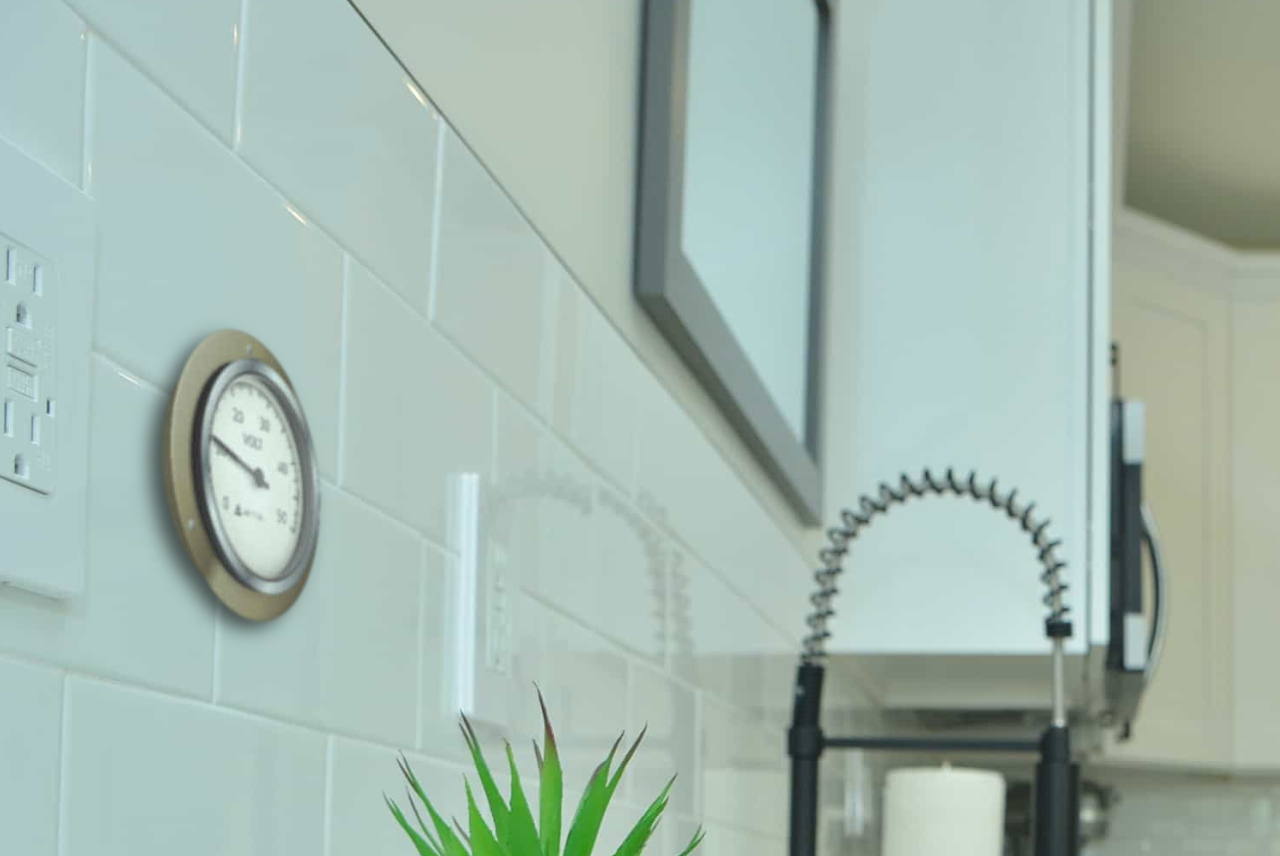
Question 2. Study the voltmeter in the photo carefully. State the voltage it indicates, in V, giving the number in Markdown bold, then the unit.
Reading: **10** V
